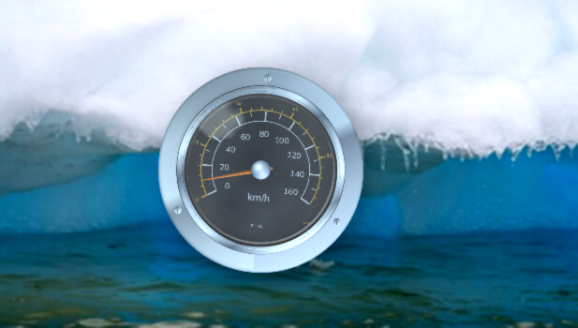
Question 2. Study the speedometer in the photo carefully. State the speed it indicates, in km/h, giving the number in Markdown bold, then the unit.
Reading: **10** km/h
